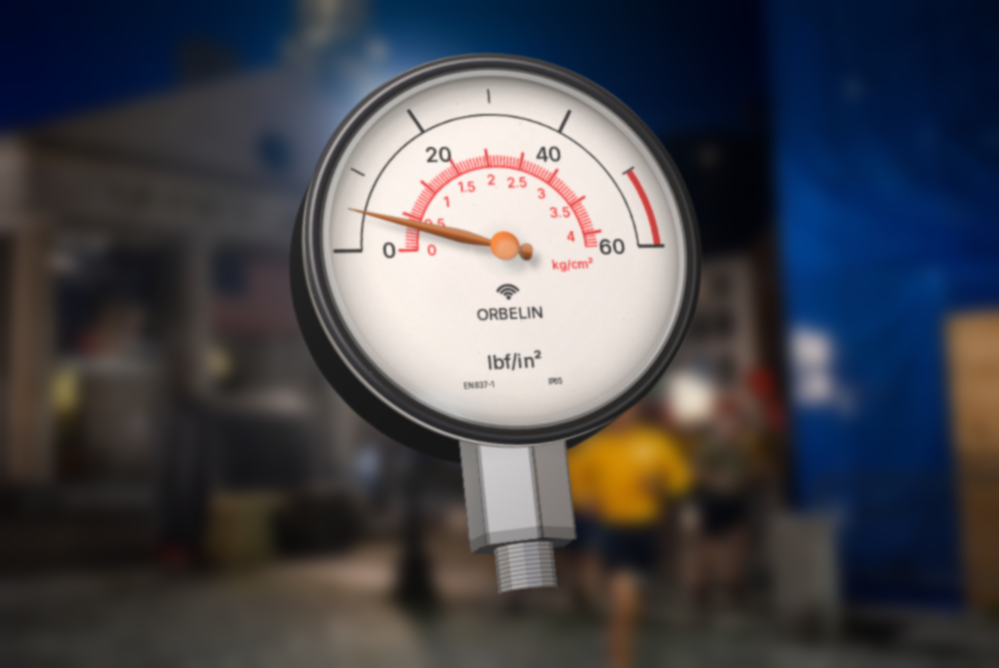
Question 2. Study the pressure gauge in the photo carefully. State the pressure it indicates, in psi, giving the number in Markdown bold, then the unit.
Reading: **5** psi
